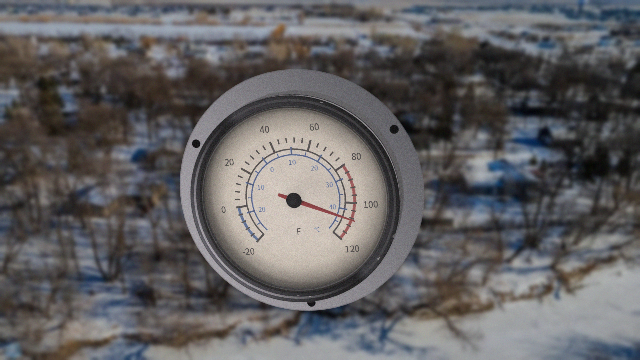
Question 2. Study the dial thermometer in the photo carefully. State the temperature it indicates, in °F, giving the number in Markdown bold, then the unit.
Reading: **108** °F
